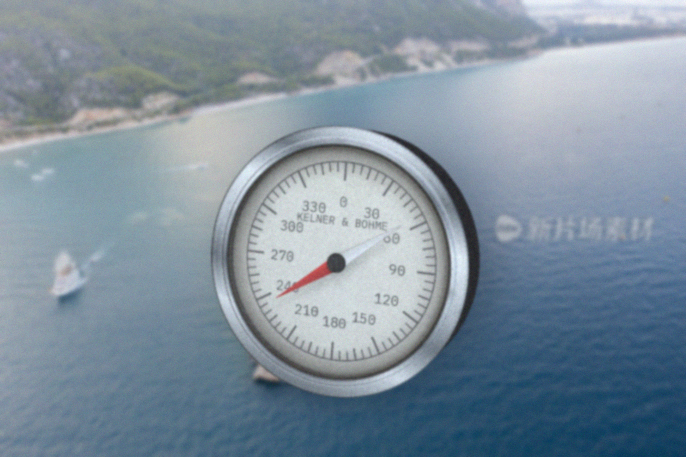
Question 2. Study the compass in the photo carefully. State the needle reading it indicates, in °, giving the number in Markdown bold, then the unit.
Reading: **235** °
